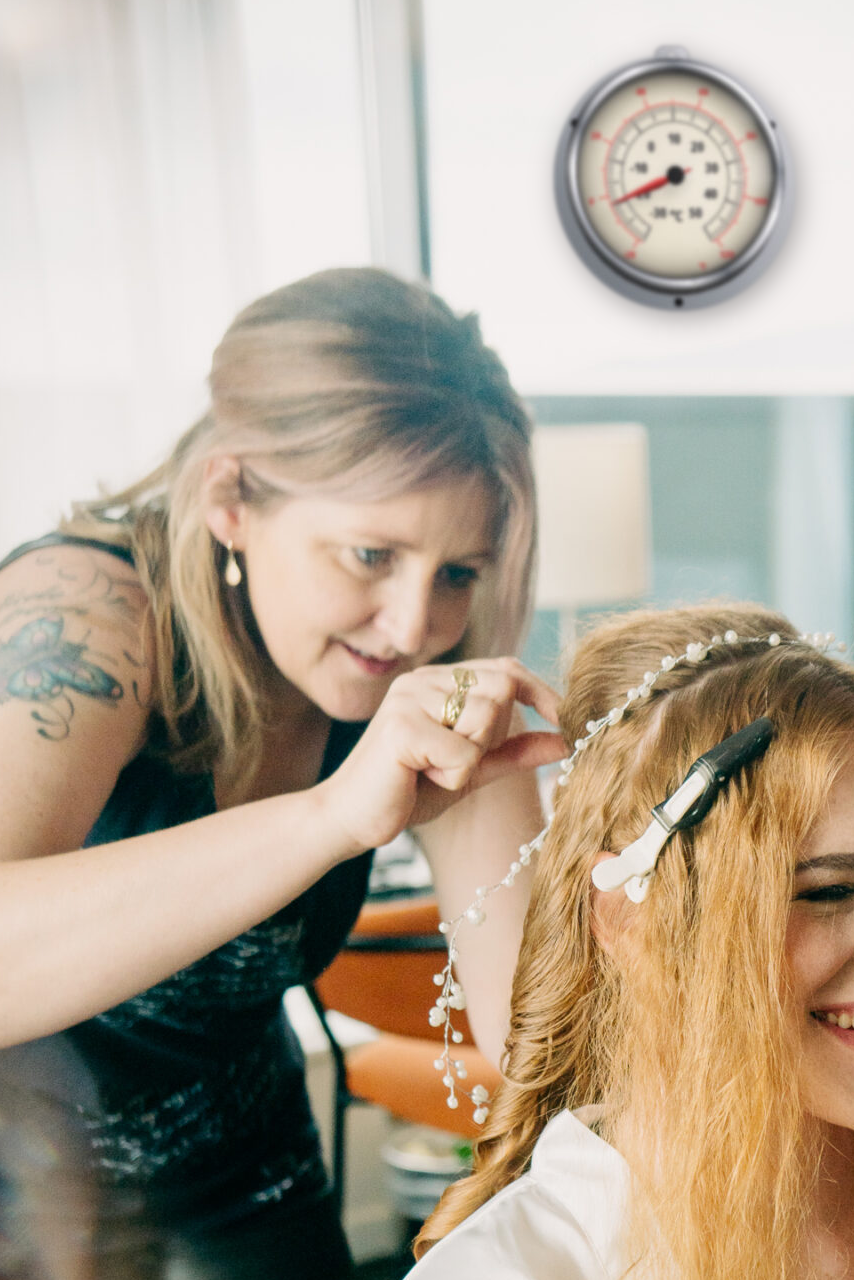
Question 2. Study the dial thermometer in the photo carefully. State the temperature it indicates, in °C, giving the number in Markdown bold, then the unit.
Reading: **-20** °C
